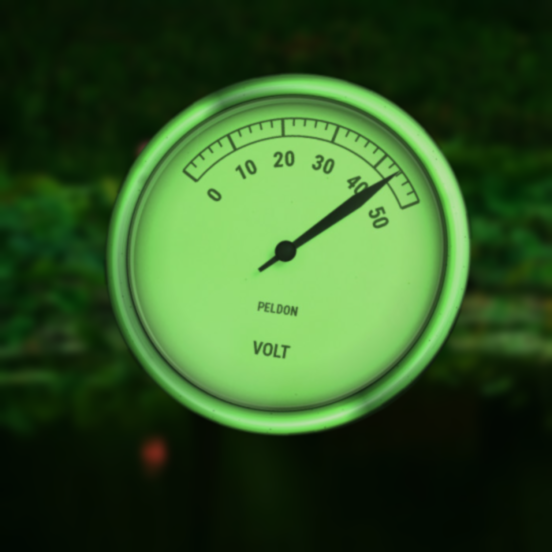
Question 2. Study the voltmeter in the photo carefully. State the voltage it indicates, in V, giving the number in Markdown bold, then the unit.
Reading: **44** V
